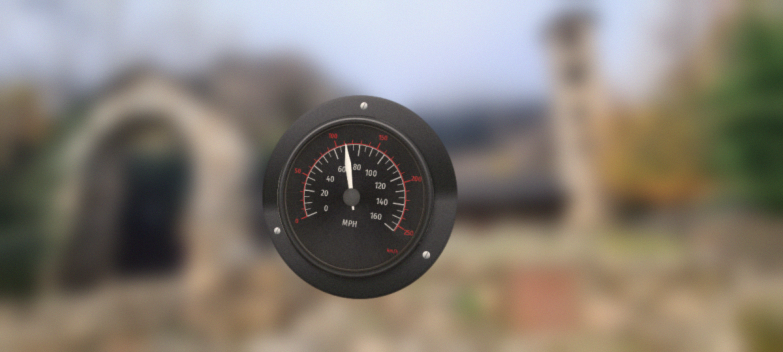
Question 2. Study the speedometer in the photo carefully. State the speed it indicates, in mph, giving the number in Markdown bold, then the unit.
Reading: **70** mph
